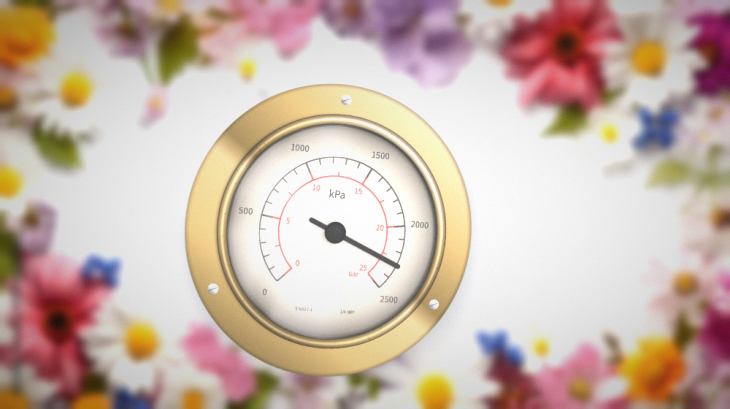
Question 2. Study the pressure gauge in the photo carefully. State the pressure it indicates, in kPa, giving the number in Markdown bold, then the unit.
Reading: **2300** kPa
